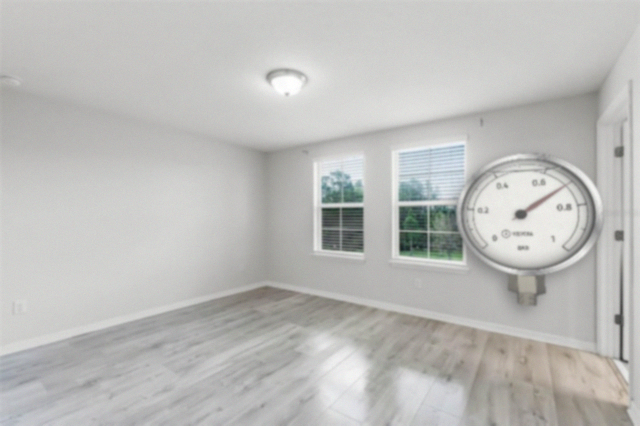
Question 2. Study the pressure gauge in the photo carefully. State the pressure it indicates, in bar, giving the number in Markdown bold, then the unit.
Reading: **0.7** bar
